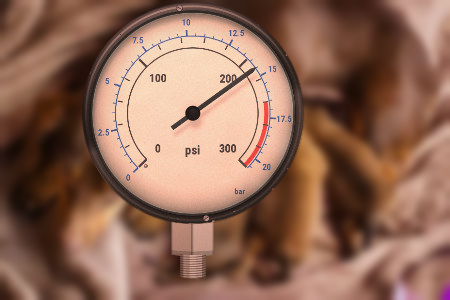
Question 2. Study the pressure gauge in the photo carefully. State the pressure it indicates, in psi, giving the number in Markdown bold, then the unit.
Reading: **210** psi
